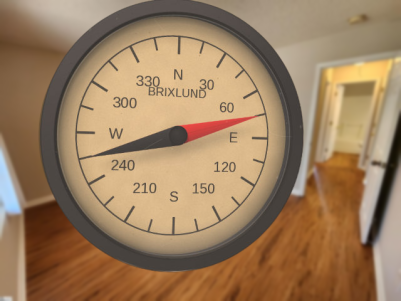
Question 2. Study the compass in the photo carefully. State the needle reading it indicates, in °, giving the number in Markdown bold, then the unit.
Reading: **75** °
